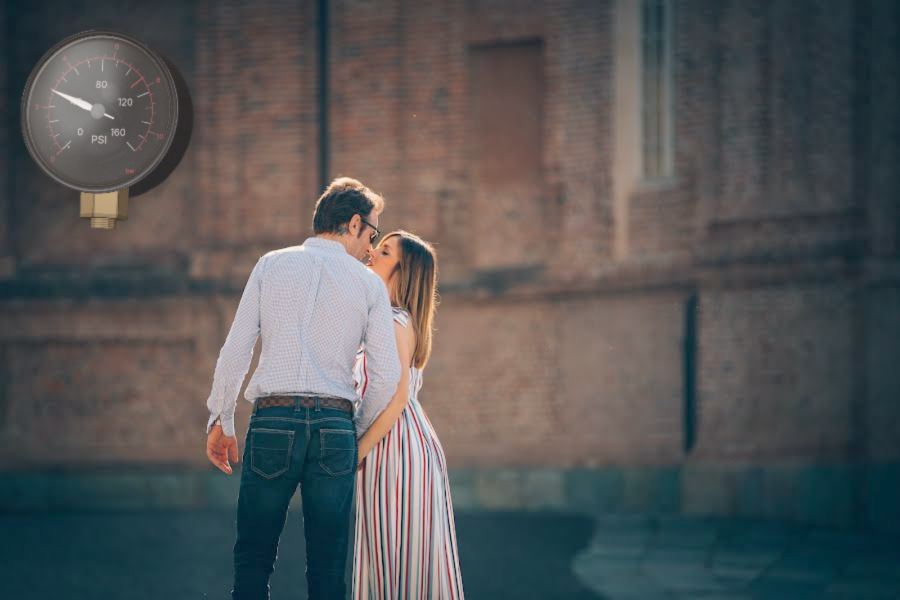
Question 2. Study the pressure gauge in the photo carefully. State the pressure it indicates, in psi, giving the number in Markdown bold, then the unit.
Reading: **40** psi
